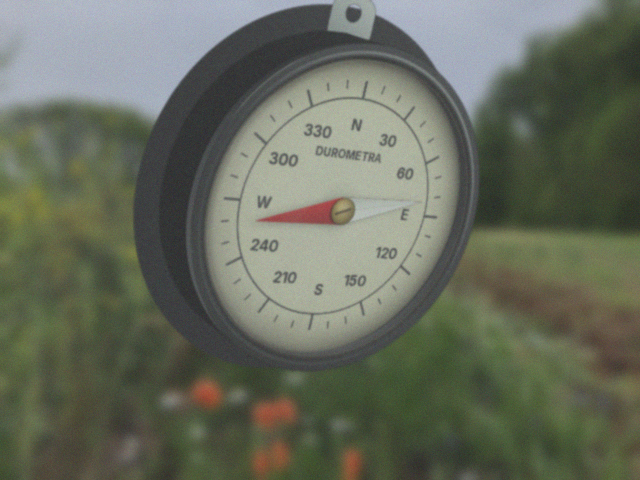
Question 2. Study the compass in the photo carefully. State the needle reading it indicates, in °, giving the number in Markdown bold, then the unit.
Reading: **260** °
